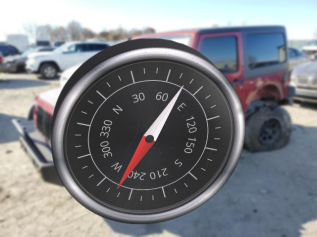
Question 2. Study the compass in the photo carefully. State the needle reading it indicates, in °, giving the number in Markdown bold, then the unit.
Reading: **255** °
